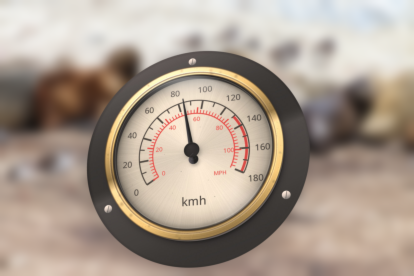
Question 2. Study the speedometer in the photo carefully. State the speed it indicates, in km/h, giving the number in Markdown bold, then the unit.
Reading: **85** km/h
